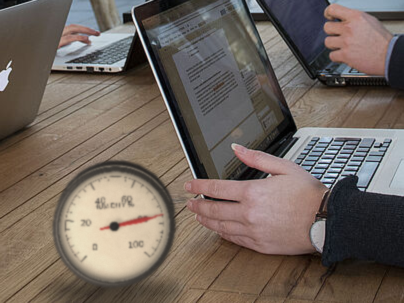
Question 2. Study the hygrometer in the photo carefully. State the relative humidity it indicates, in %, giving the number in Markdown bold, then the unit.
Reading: **80** %
